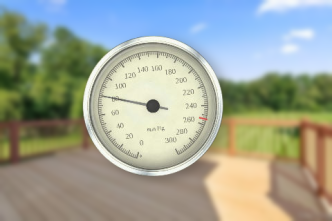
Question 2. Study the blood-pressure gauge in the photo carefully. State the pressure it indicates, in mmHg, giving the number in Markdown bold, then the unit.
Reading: **80** mmHg
